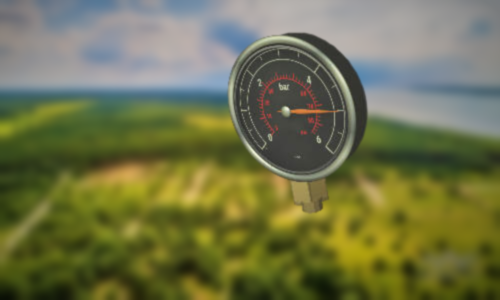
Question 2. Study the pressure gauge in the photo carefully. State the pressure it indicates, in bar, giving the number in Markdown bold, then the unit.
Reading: **5** bar
